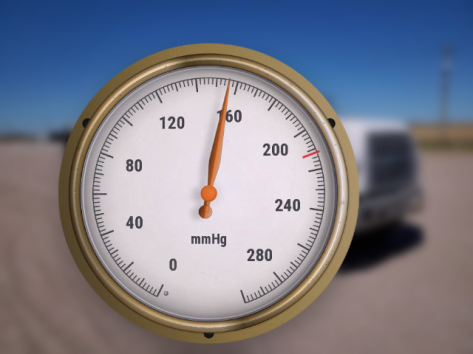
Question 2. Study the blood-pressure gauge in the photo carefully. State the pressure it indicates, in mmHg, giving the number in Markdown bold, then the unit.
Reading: **156** mmHg
